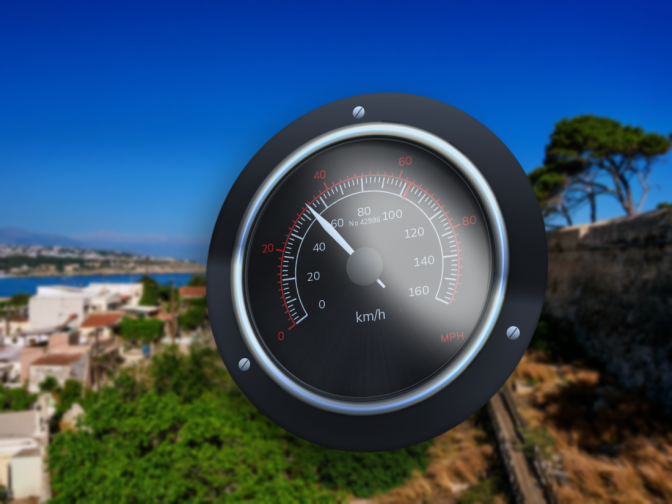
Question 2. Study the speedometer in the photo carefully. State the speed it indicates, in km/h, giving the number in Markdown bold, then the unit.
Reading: **54** km/h
